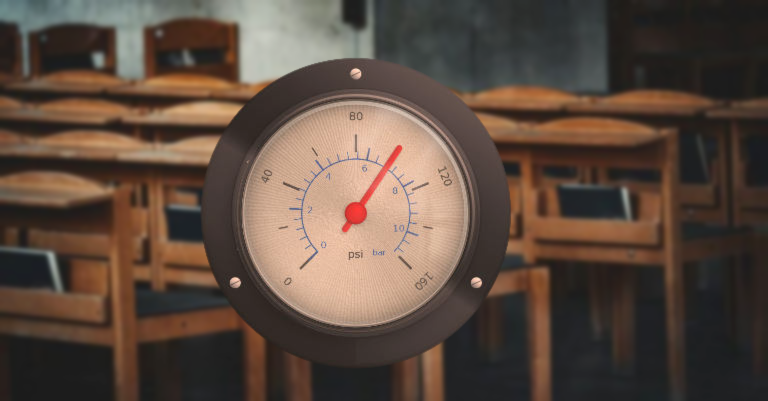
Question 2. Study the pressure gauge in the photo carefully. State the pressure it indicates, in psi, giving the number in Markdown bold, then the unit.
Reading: **100** psi
